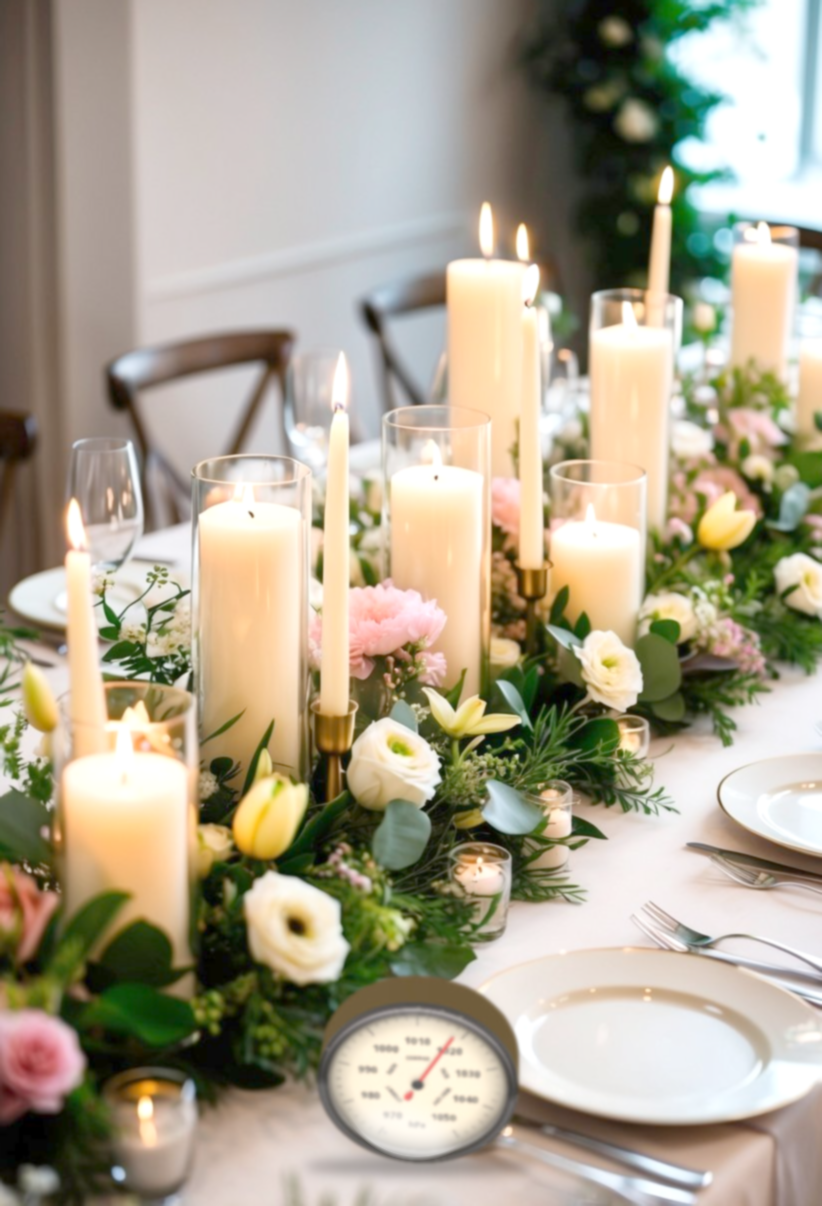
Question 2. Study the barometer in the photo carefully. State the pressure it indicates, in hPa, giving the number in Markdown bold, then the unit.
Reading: **1018** hPa
